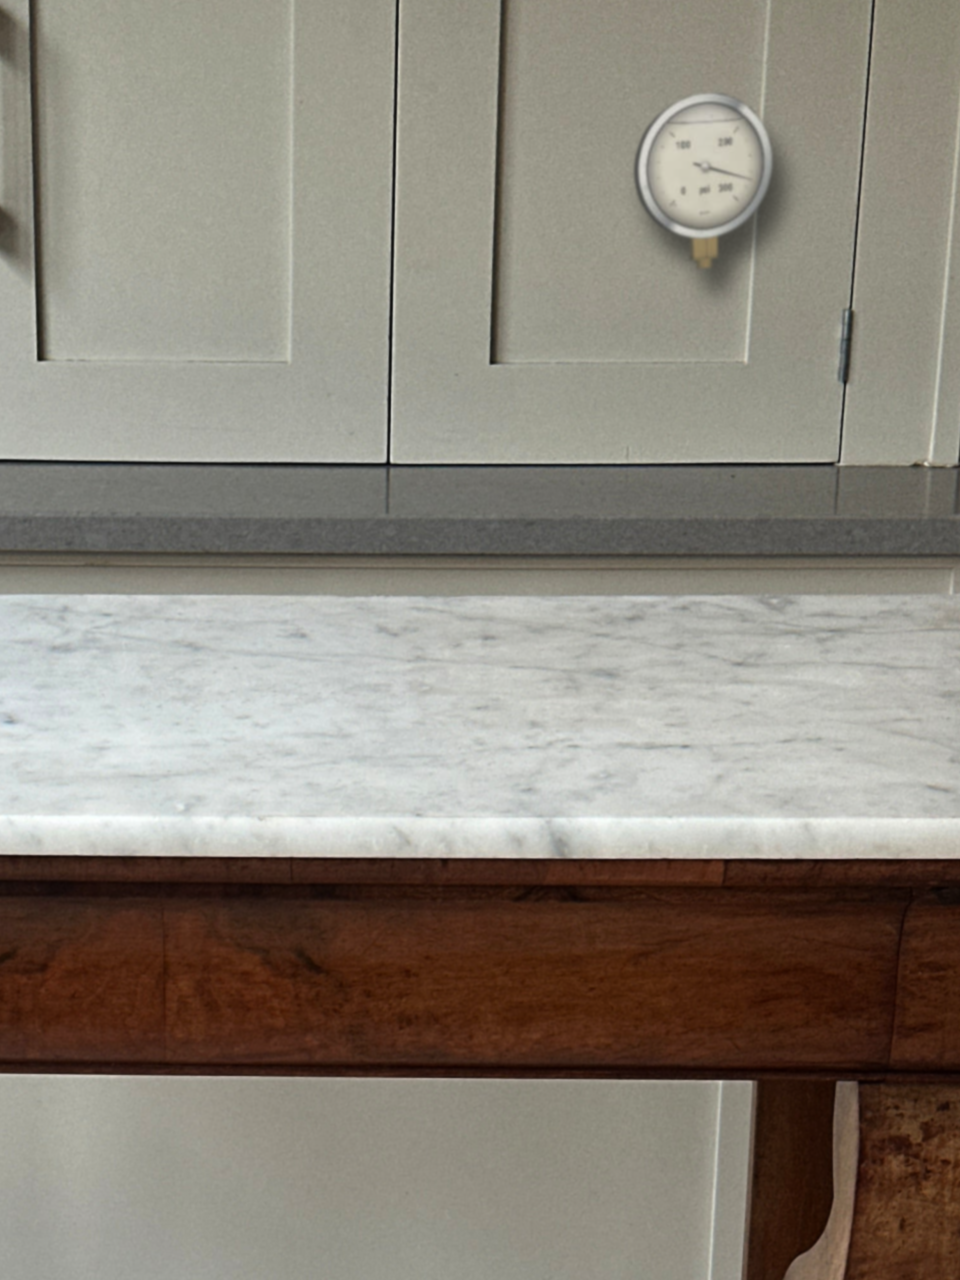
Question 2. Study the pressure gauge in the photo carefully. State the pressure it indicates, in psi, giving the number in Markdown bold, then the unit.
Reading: **270** psi
